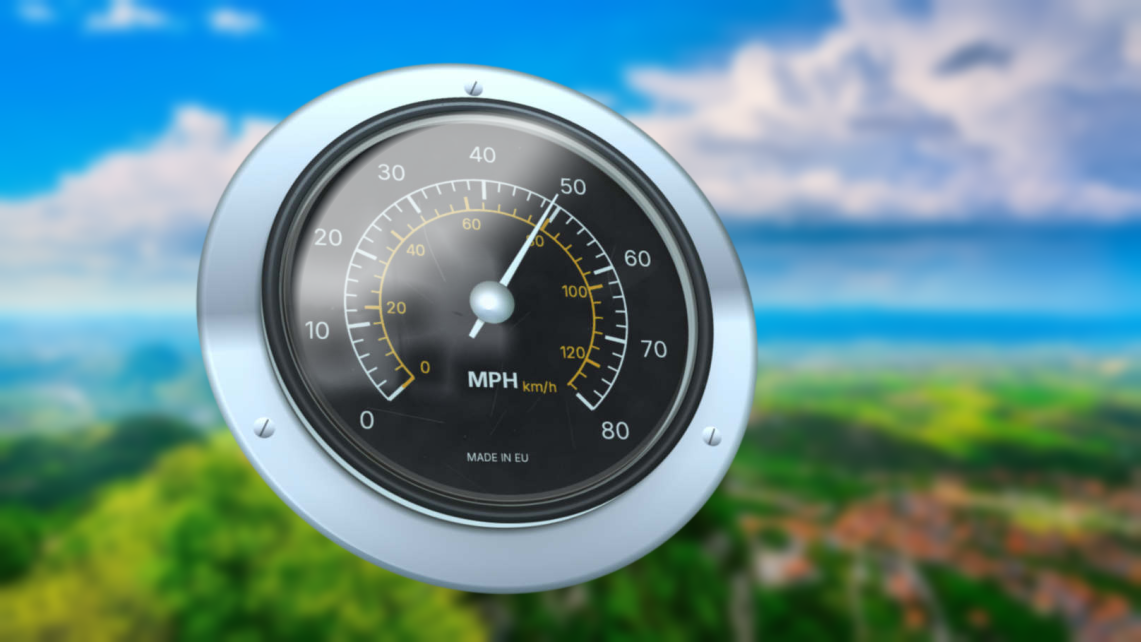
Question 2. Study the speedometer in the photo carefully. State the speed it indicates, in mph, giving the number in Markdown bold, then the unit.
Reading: **49** mph
